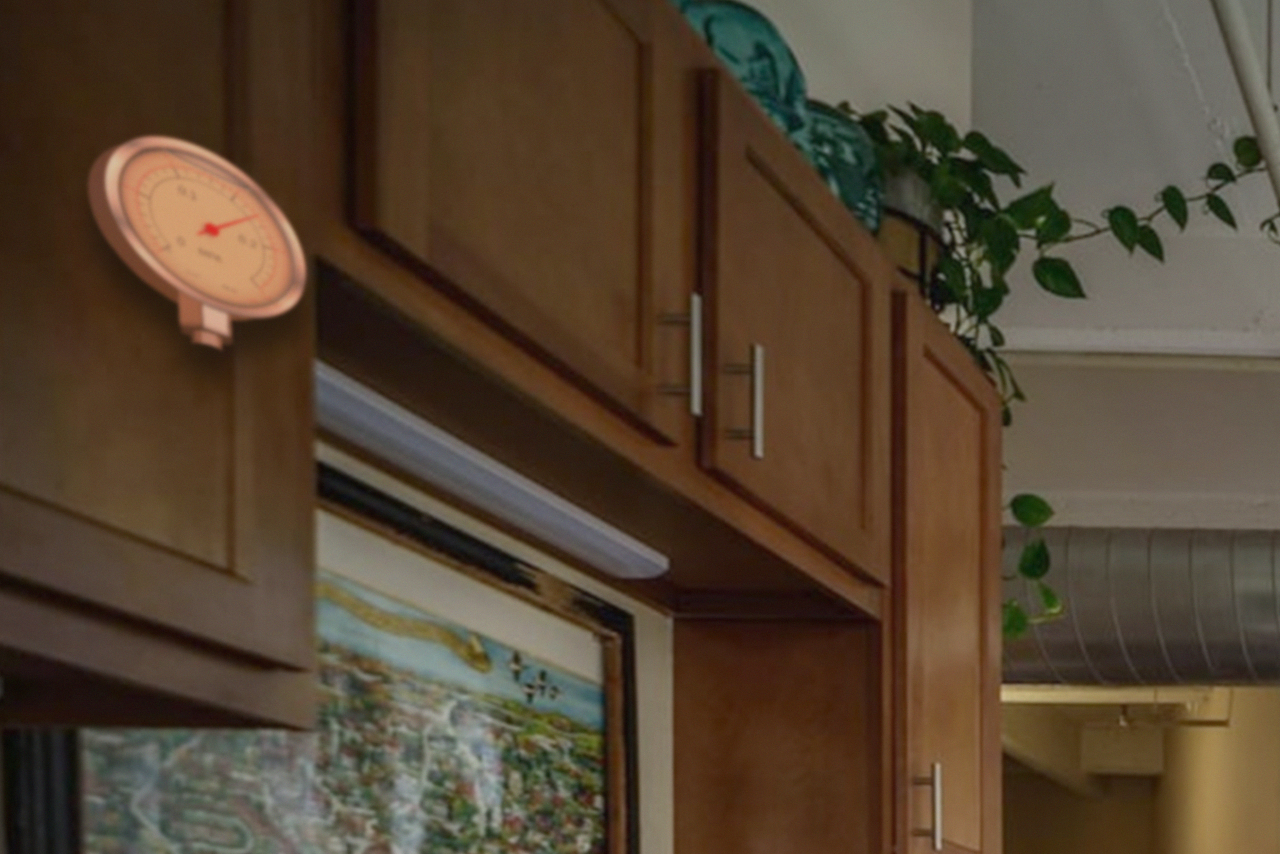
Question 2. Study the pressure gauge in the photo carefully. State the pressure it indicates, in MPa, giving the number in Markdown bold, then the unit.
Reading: **0.17** MPa
